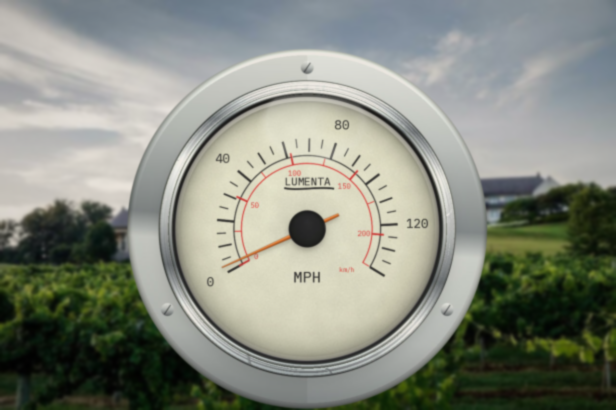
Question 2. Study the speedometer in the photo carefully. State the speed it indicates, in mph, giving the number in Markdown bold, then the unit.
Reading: **2.5** mph
